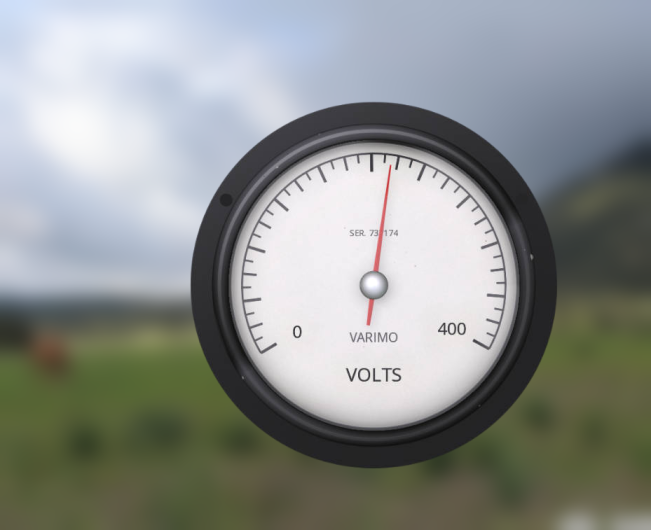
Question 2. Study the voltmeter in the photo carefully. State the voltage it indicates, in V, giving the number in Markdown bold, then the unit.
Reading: **215** V
